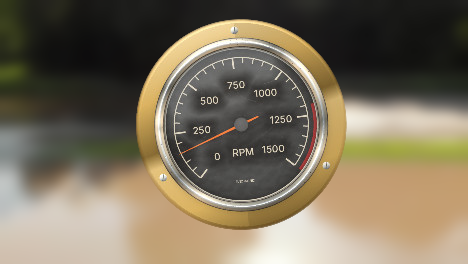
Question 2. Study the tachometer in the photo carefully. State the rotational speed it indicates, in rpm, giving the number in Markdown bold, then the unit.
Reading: **150** rpm
